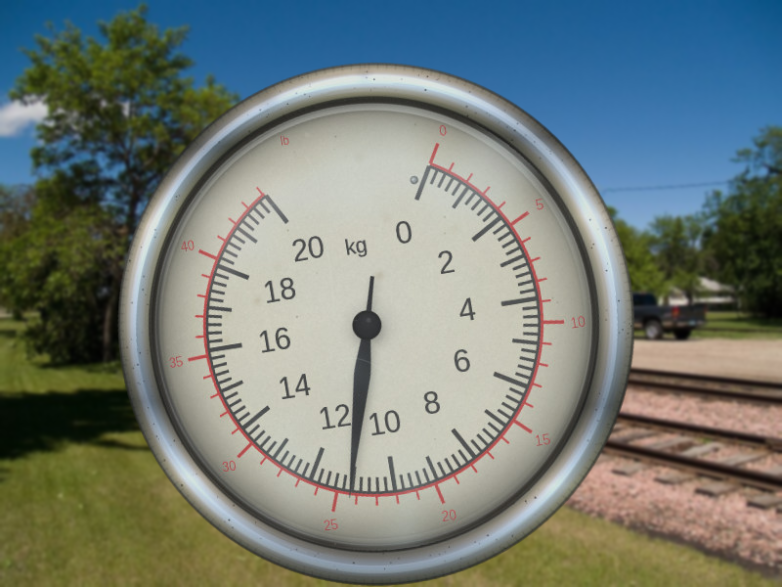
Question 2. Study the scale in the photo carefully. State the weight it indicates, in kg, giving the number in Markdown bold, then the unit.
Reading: **11** kg
